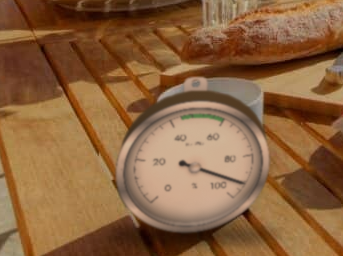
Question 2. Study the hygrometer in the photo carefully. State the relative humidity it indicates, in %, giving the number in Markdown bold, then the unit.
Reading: **92** %
